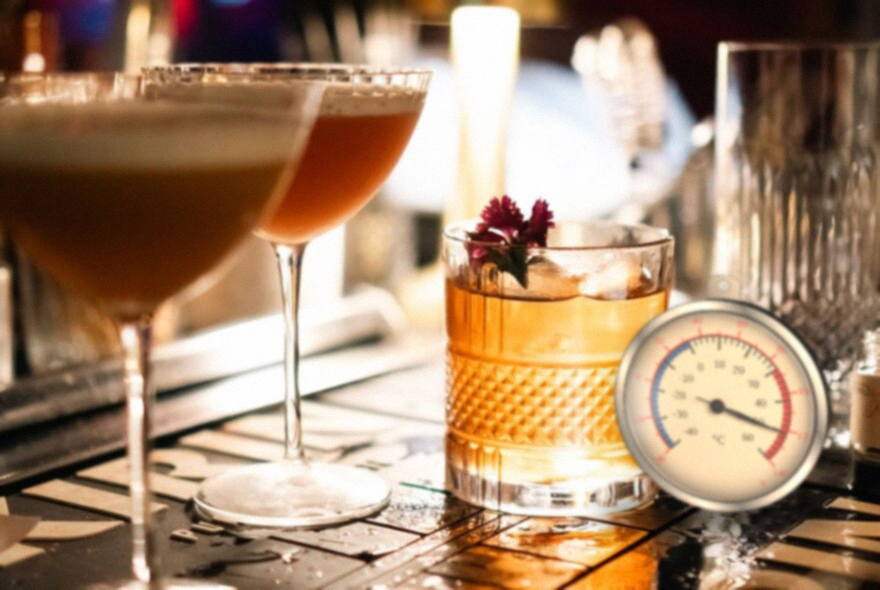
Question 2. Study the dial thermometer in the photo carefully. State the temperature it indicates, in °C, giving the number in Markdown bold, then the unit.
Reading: **50** °C
